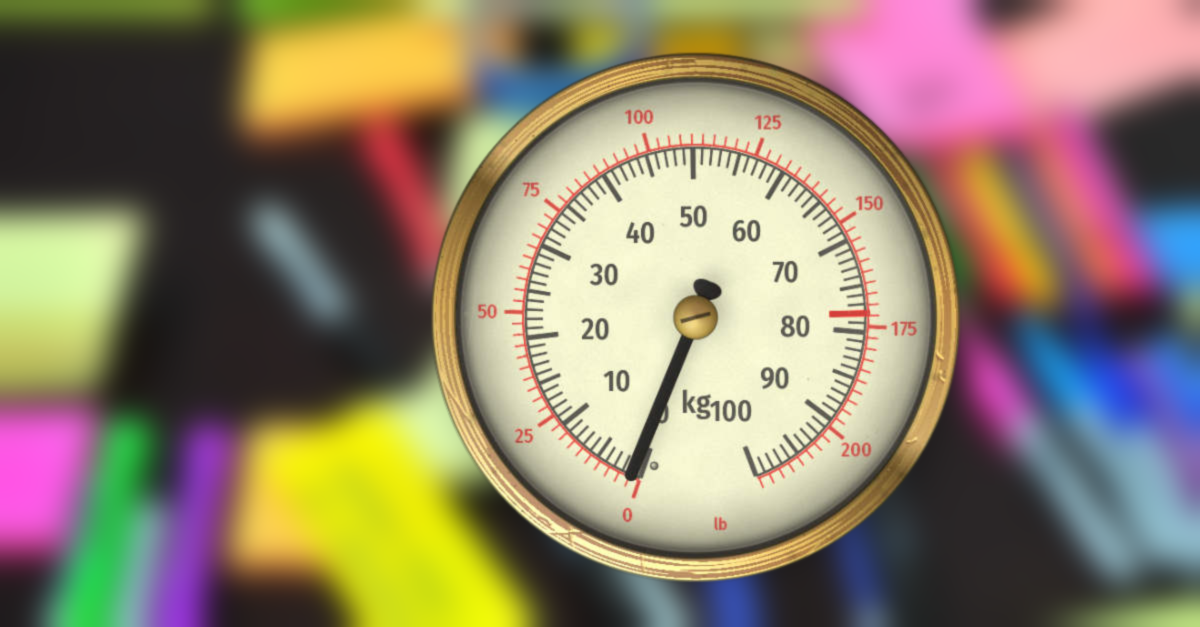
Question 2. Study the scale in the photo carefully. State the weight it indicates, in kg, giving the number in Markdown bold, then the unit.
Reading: **1** kg
